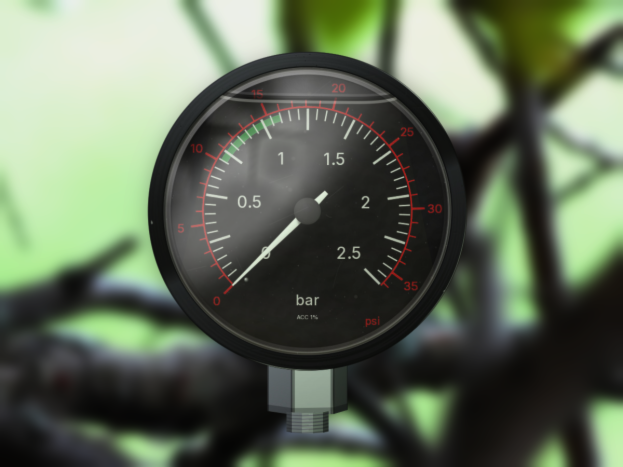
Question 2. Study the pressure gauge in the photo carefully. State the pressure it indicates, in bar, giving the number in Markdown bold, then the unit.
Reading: **0** bar
